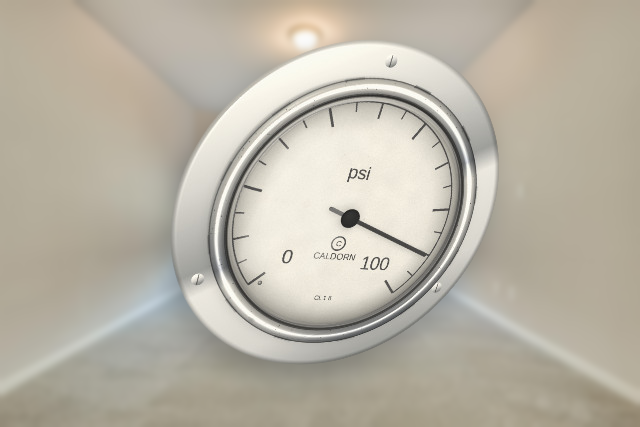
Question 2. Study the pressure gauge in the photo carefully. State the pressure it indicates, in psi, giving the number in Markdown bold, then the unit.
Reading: **90** psi
